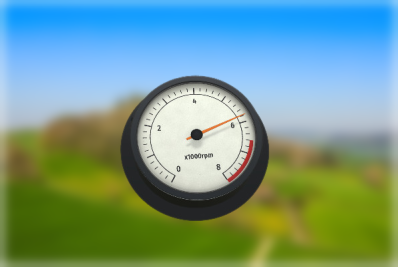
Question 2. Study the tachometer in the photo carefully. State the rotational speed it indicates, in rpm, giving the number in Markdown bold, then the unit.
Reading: **5800** rpm
